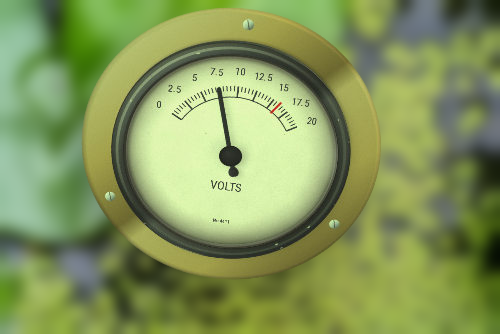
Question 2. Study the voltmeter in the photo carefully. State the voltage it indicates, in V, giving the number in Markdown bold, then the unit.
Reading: **7.5** V
